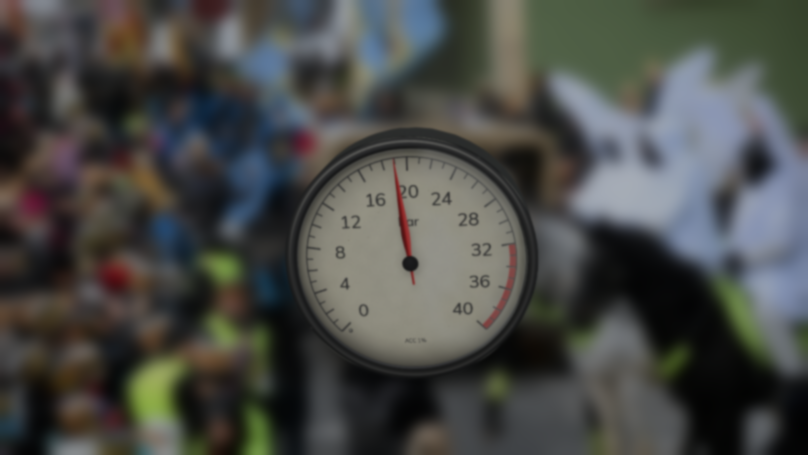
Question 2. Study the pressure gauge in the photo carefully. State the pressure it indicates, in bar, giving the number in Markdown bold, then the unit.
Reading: **19** bar
